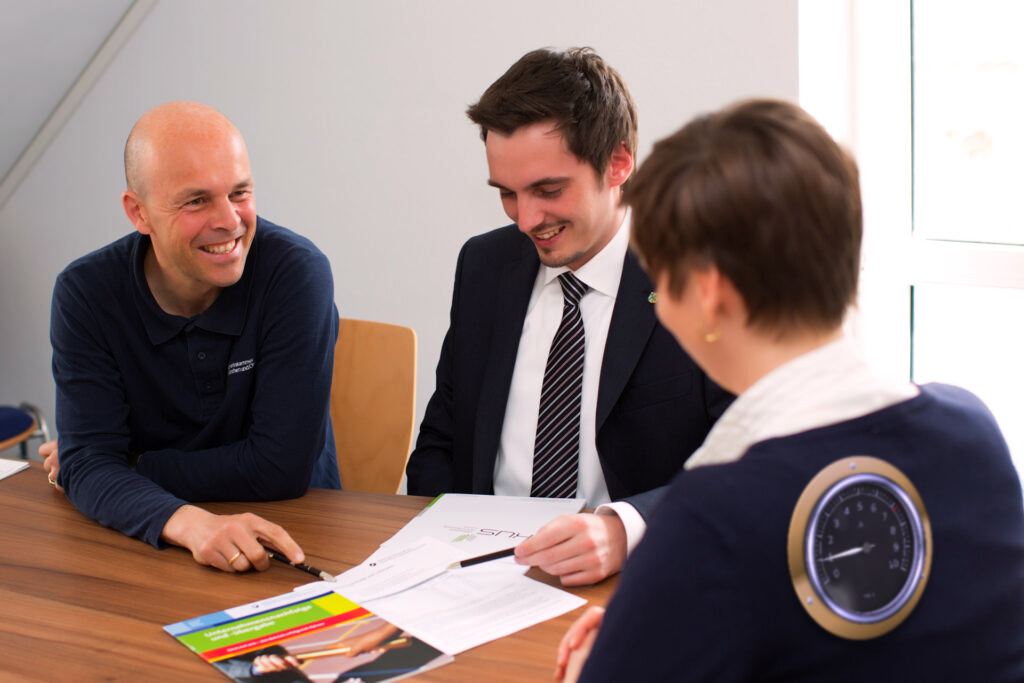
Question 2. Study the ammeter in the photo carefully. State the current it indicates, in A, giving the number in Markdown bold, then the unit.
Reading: **1** A
